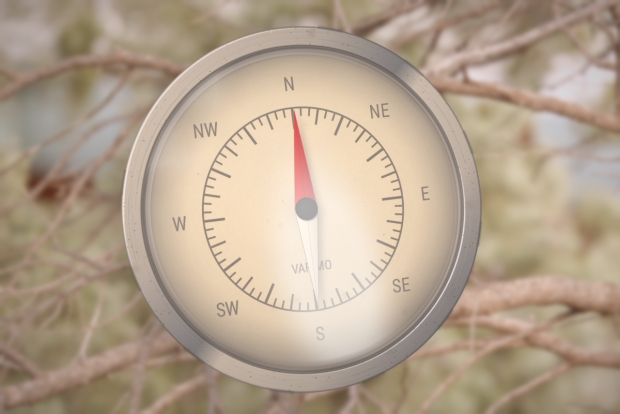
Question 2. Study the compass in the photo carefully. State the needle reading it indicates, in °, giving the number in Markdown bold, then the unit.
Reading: **0** °
